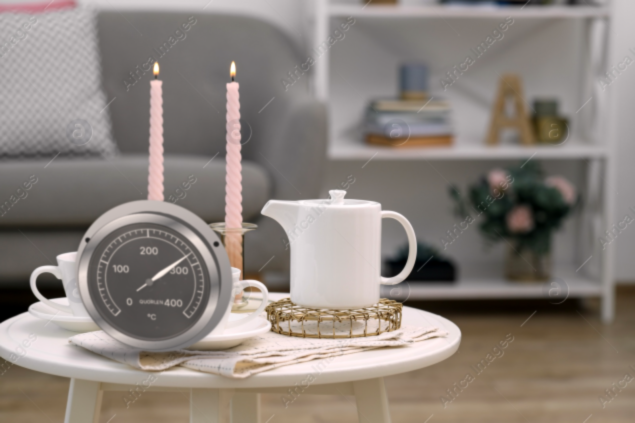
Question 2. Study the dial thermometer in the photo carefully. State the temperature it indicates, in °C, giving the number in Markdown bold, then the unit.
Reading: **280** °C
